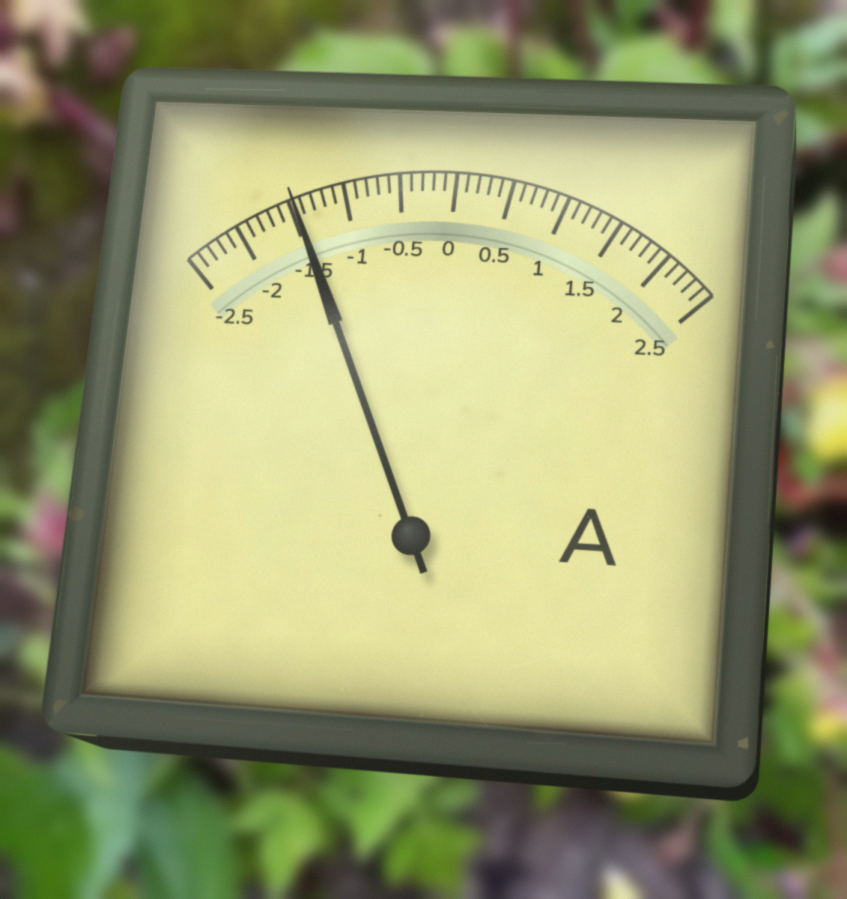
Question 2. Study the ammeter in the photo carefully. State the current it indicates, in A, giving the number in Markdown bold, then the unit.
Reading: **-1.45** A
